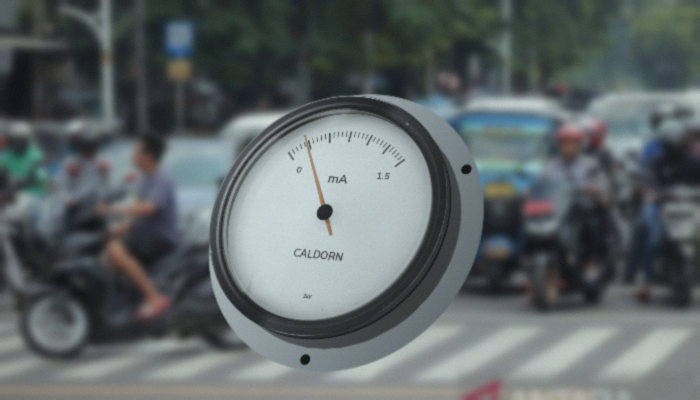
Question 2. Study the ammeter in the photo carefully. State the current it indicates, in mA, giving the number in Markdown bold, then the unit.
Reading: **0.25** mA
